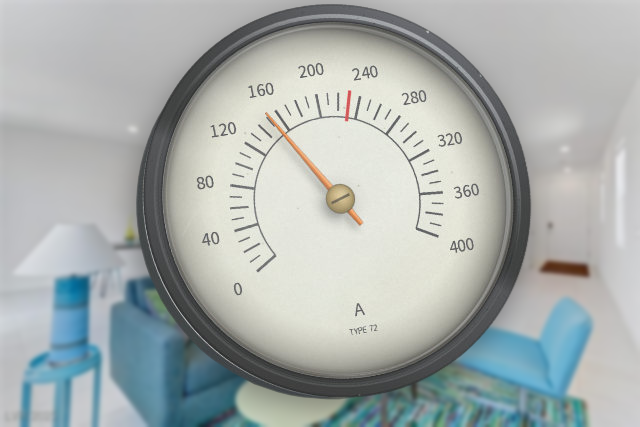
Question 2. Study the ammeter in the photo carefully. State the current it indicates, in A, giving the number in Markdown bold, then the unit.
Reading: **150** A
